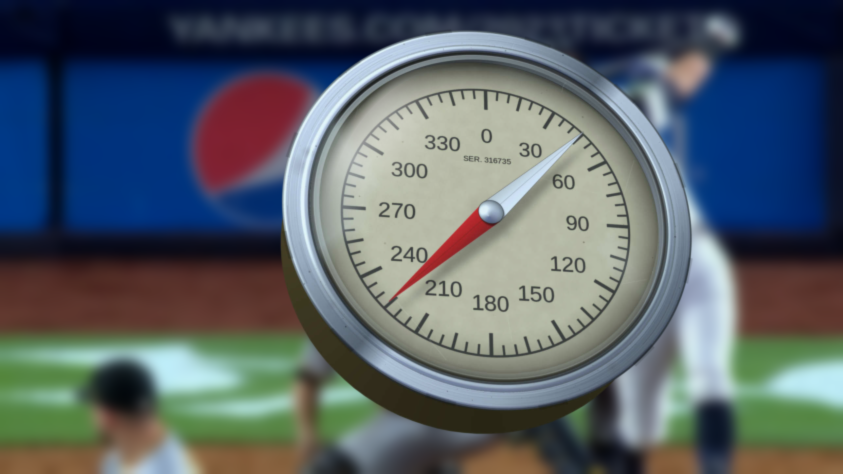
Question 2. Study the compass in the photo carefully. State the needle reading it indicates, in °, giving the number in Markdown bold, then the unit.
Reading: **225** °
